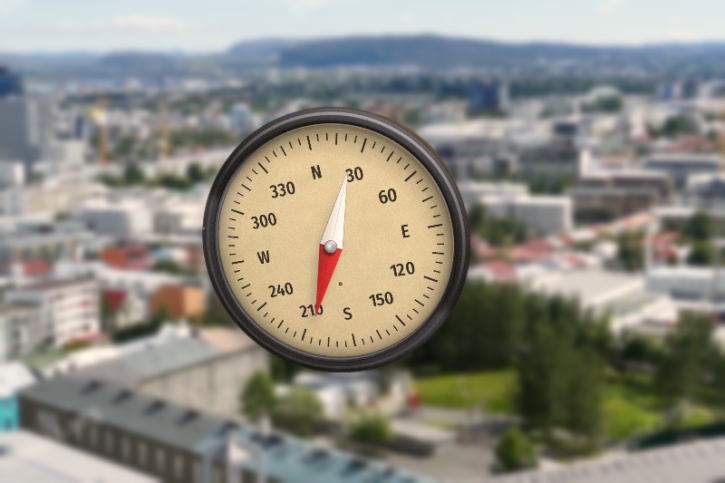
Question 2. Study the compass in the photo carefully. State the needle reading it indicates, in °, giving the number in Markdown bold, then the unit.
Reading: **205** °
